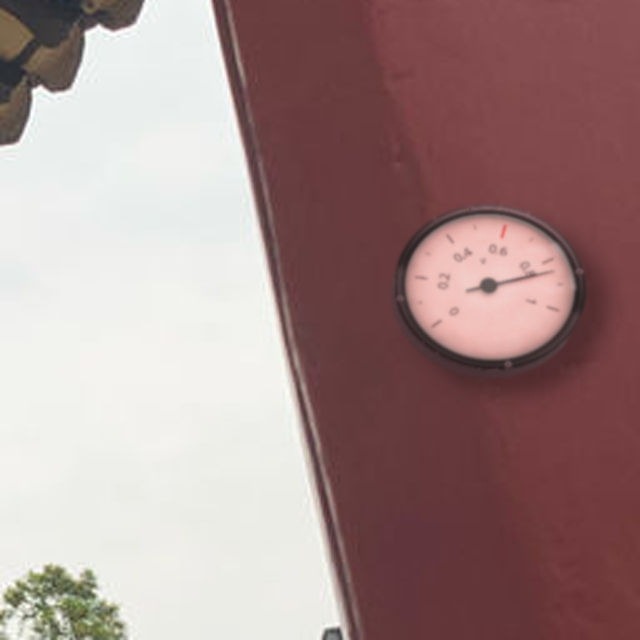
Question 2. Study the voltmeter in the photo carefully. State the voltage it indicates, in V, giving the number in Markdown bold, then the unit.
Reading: **0.85** V
